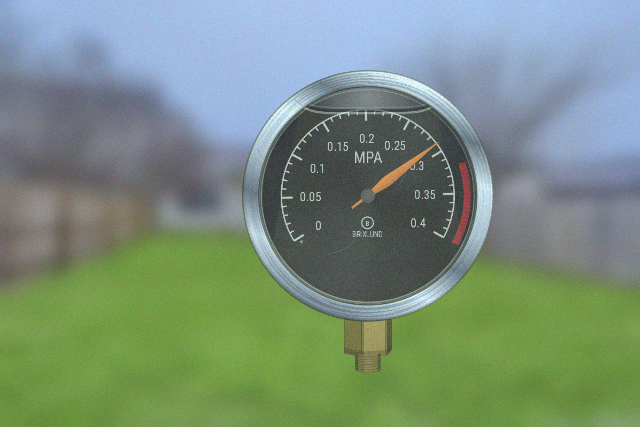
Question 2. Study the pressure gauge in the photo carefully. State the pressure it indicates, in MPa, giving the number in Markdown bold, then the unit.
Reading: **0.29** MPa
